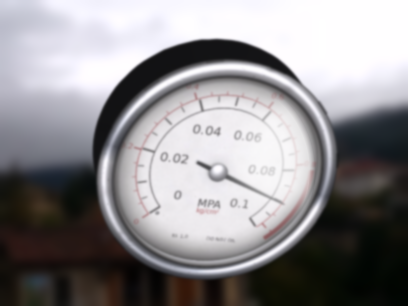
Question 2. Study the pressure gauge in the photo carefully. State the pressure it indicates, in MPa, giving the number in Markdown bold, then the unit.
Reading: **0.09** MPa
